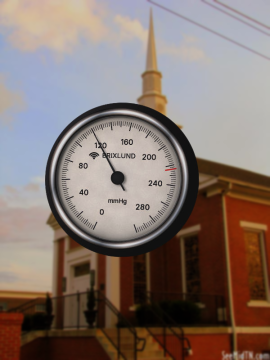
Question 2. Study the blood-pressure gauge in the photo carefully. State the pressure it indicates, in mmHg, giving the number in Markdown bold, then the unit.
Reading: **120** mmHg
